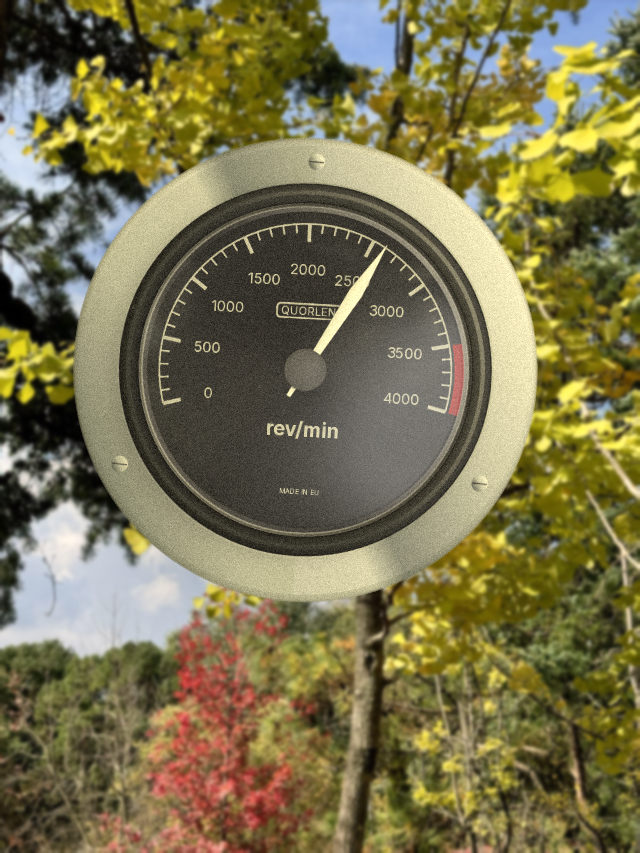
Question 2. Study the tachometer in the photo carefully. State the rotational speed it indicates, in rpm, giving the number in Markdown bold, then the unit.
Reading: **2600** rpm
